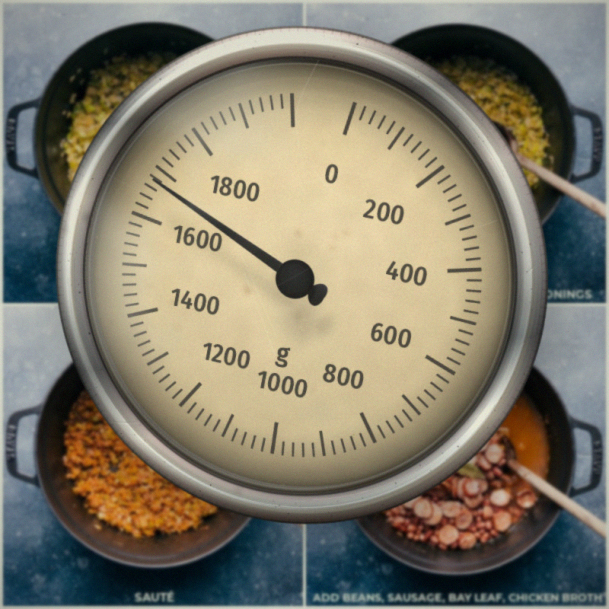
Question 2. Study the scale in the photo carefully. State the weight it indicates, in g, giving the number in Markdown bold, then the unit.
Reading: **1680** g
